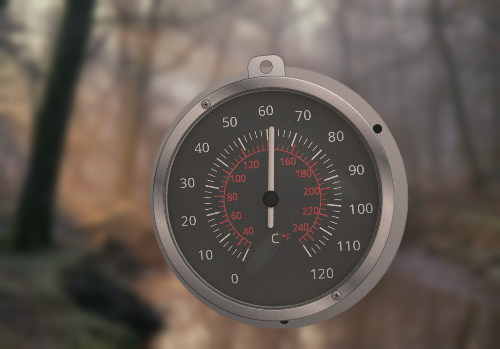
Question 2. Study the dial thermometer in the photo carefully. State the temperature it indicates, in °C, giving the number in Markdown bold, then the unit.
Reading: **62** °C
